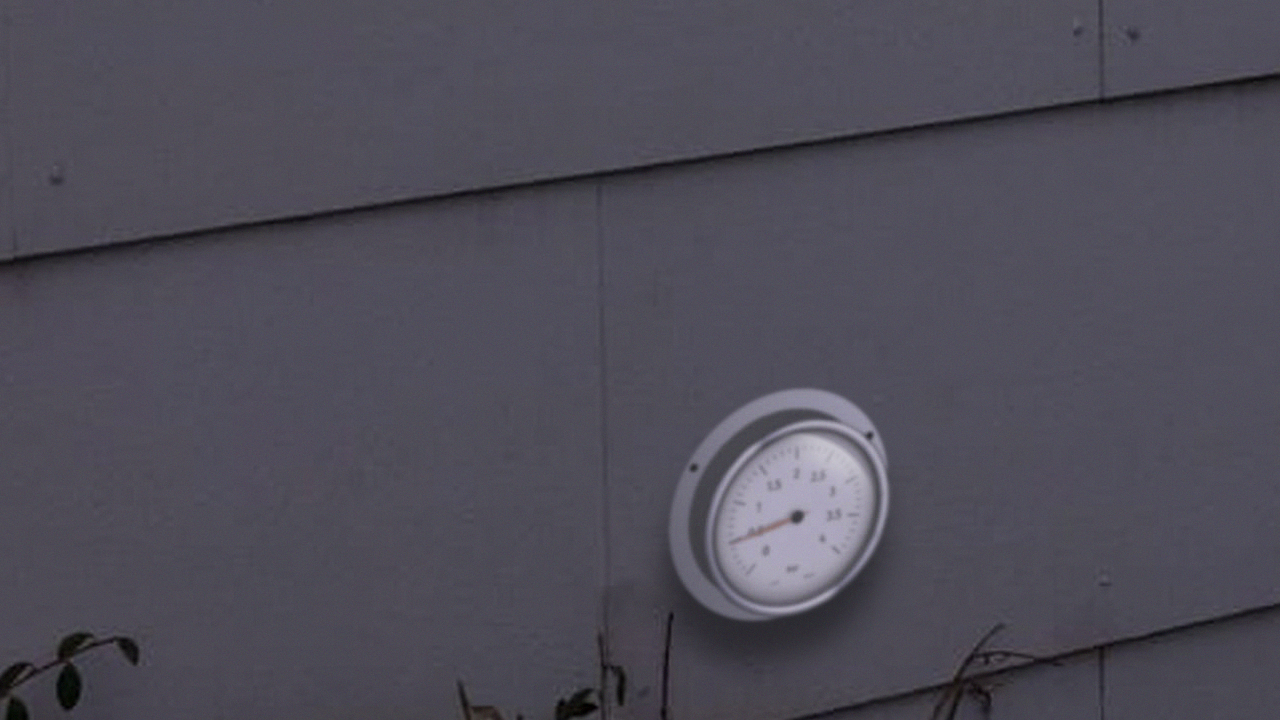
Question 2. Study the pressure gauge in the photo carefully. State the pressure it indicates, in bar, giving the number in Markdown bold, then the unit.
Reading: **0.5** bar
